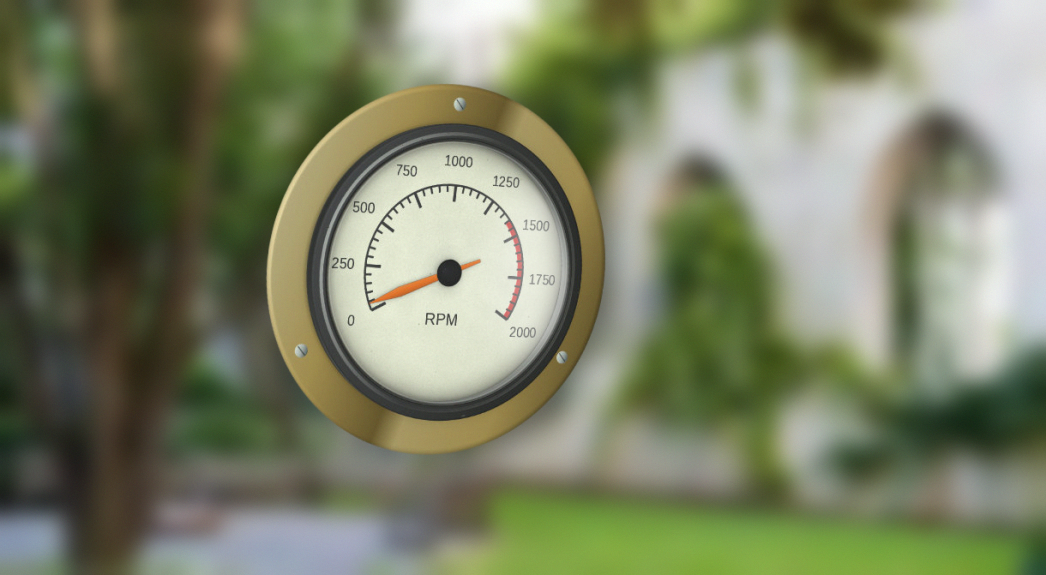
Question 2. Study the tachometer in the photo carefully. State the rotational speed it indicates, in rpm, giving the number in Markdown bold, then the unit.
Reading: **50** rpm
